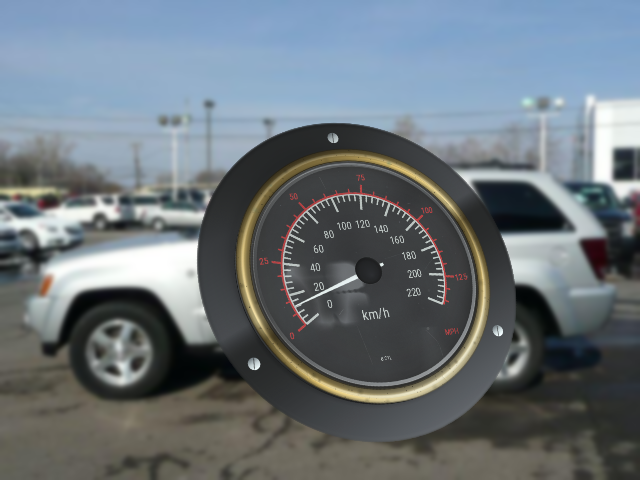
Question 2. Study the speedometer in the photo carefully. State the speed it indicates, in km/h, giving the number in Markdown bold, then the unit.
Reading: **12** km/h
